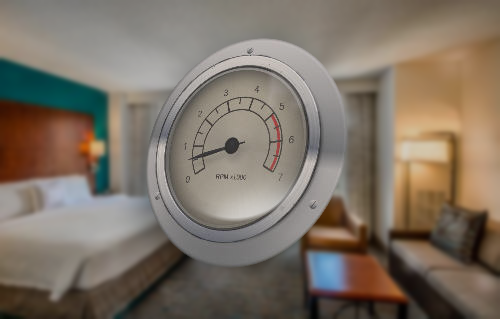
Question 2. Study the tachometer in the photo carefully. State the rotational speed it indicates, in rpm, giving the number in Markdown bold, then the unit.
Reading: **500** rpm
